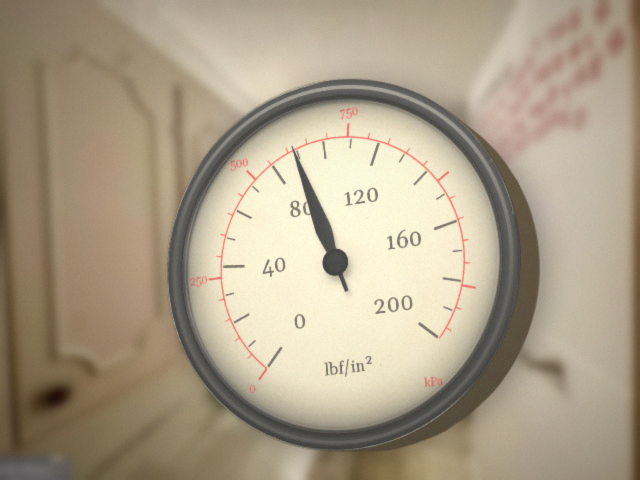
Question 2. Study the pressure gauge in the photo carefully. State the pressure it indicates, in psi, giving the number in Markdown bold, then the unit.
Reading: **90** psi
